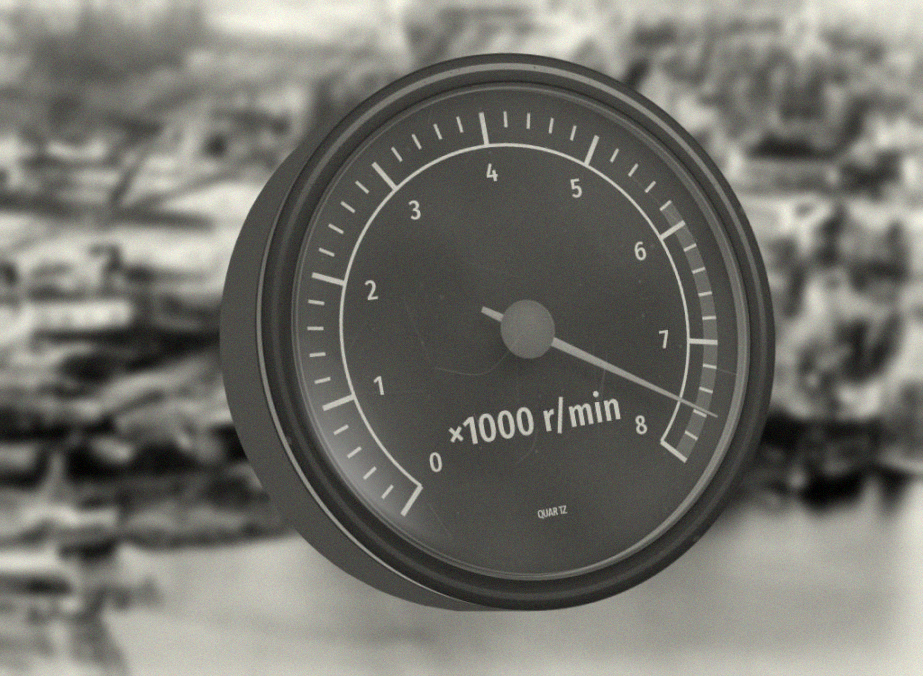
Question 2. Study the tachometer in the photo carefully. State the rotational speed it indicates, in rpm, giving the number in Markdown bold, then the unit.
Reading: **7600** rpm
